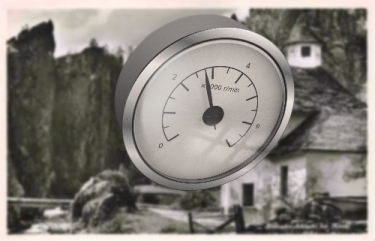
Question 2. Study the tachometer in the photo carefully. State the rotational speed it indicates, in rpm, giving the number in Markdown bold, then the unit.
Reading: **2750** rpm
